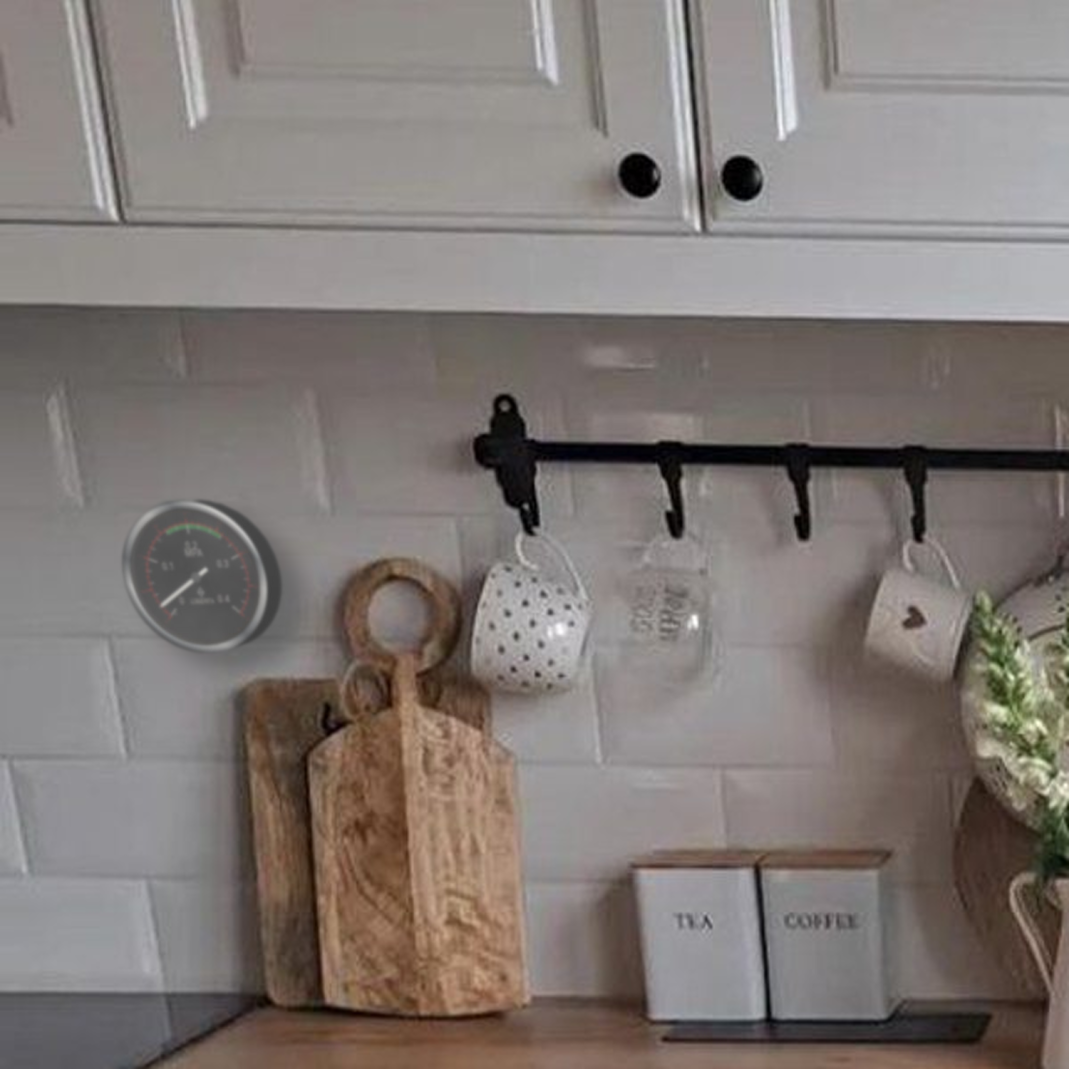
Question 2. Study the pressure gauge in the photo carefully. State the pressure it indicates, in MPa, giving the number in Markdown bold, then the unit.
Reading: **0.02** MPa
